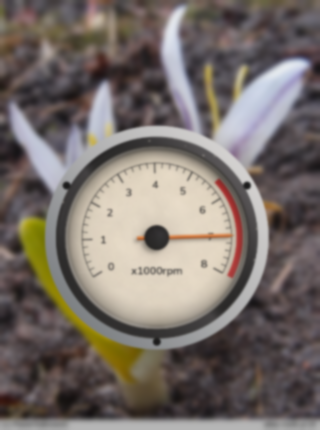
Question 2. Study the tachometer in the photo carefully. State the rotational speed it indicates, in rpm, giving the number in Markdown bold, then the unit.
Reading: **7000** rpm
